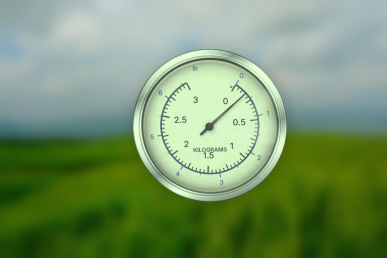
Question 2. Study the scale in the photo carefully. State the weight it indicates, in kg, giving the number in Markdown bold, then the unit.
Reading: **0.15** kg
